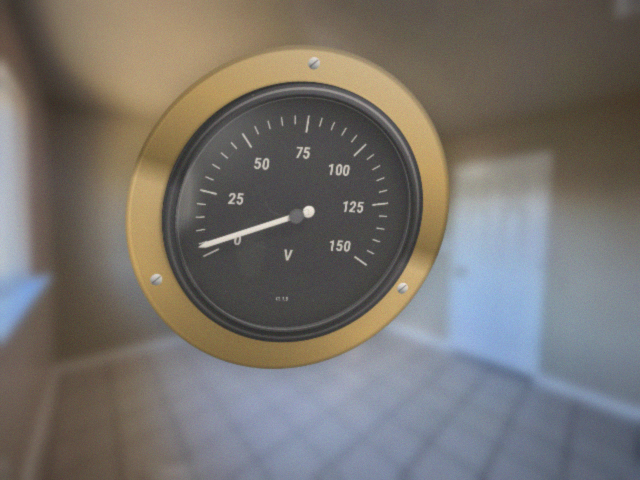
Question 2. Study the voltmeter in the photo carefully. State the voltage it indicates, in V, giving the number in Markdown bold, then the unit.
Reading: **5** V
